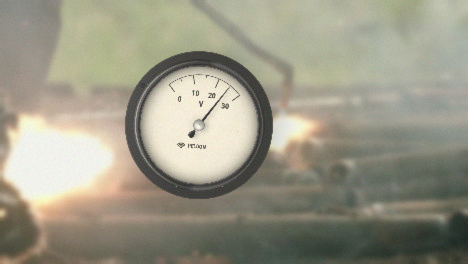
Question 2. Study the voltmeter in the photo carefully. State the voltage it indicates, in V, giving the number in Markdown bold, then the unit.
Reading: **25** V
